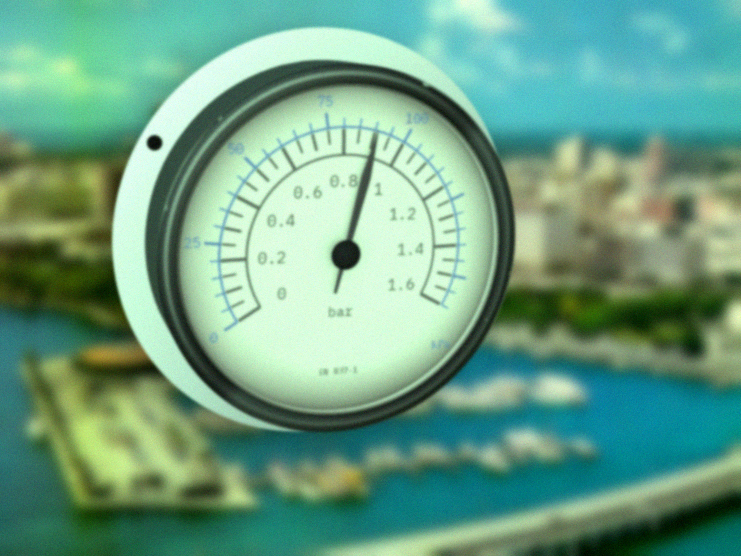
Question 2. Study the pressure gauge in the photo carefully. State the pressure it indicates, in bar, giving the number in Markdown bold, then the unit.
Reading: **0.9** bar
